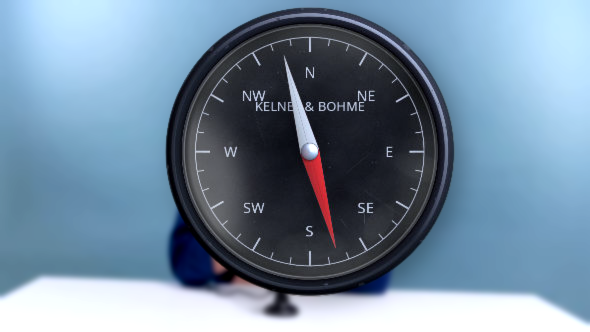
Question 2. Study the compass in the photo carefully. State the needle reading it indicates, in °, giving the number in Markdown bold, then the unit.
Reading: **165** °
